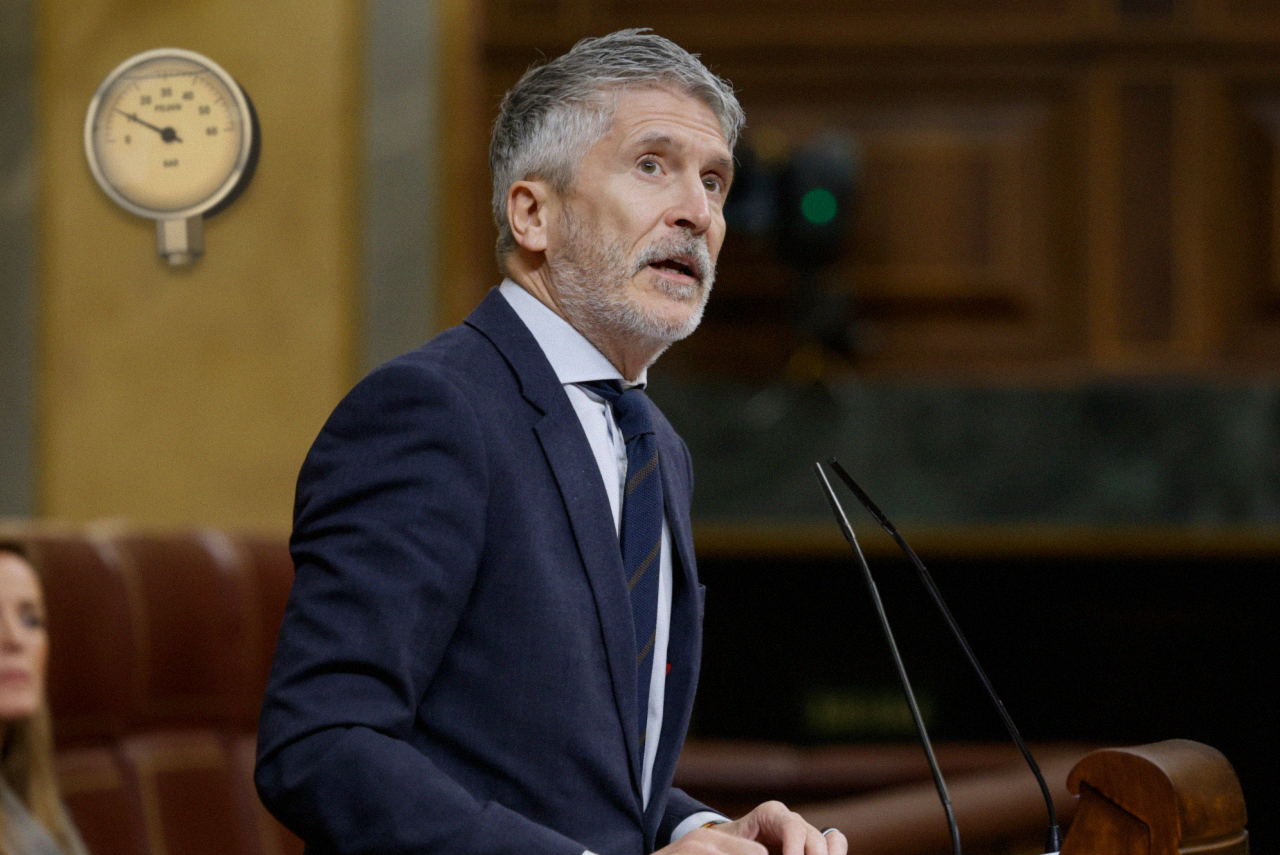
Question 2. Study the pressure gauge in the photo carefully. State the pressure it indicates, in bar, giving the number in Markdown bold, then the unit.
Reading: **10** bar
